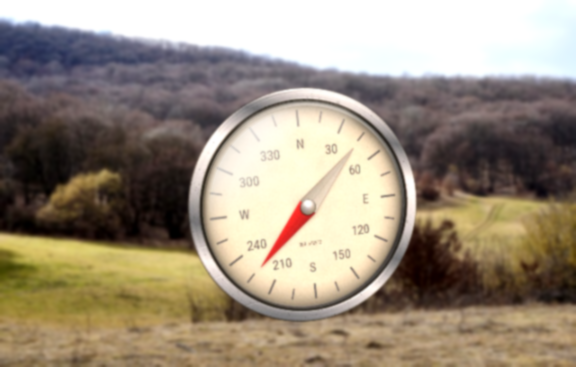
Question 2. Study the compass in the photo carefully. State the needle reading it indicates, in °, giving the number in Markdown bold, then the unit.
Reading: **225** °
